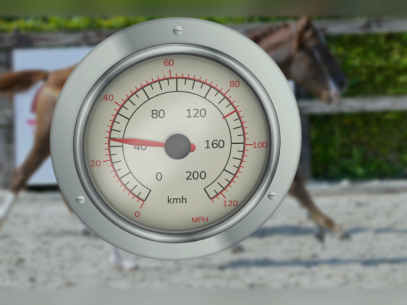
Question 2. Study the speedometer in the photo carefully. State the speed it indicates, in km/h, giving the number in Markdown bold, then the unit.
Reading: **45** km/h
